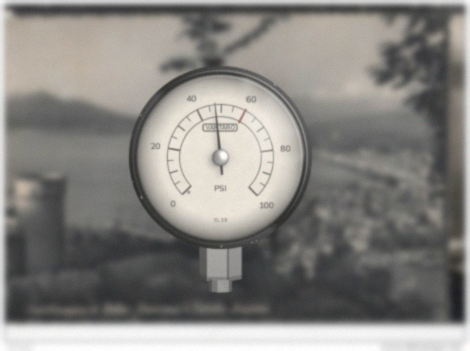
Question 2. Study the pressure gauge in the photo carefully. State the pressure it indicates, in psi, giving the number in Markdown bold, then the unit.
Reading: **47.5** psi
